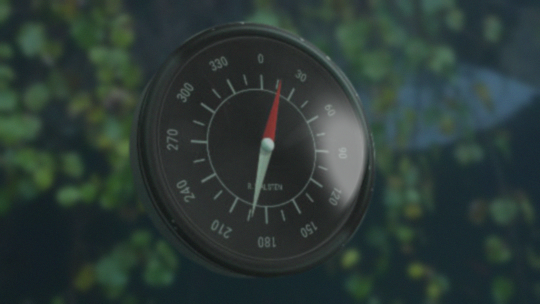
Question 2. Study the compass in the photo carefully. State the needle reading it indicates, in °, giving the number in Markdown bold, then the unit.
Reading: **15** °
